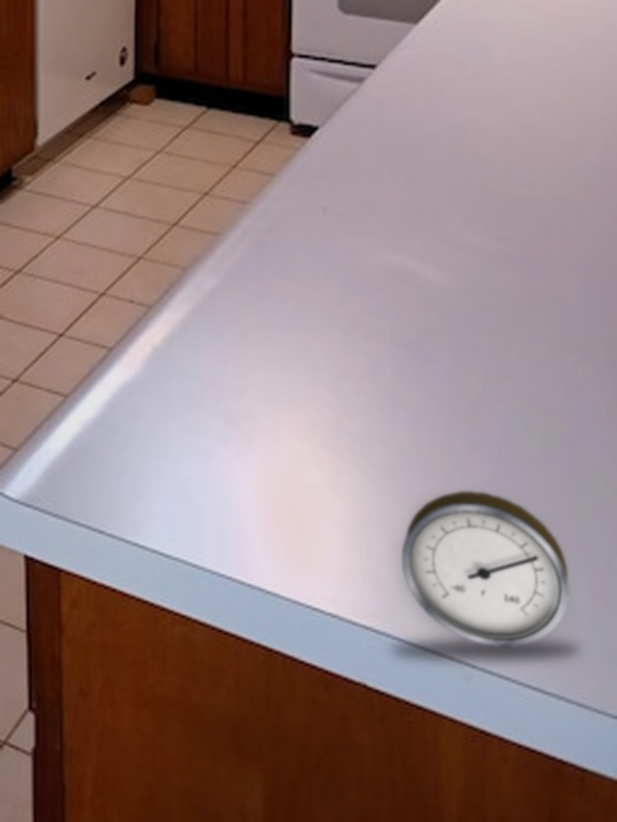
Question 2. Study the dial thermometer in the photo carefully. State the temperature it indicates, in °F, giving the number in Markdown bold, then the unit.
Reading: **90** °F
